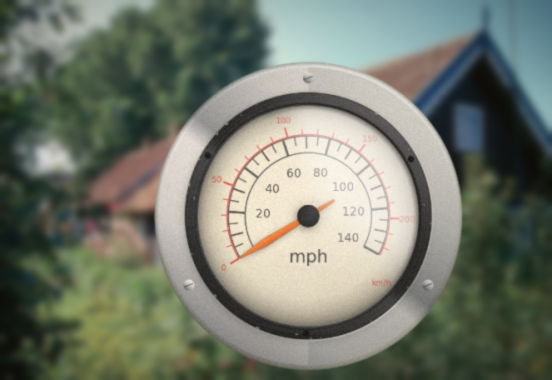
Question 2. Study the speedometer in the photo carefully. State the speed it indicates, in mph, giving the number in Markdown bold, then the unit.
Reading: **0** mph
